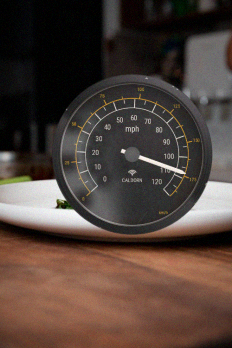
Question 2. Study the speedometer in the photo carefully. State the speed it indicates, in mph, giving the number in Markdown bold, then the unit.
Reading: **107.5** mph
